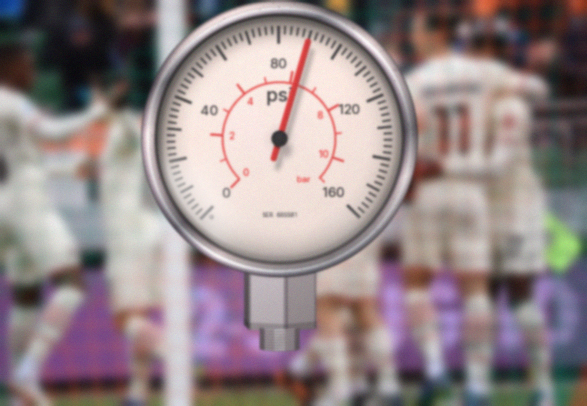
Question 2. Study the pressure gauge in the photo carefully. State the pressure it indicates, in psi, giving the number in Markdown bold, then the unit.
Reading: **90** psi
